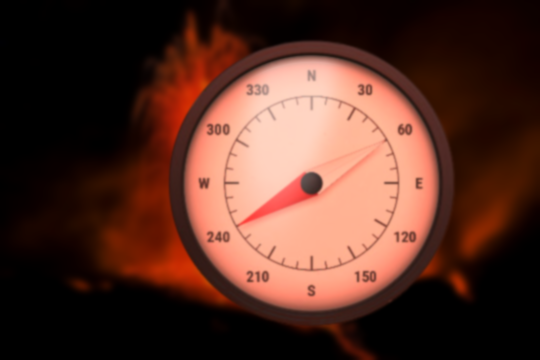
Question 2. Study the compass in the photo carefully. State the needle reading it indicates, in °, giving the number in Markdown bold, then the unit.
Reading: **240** °
